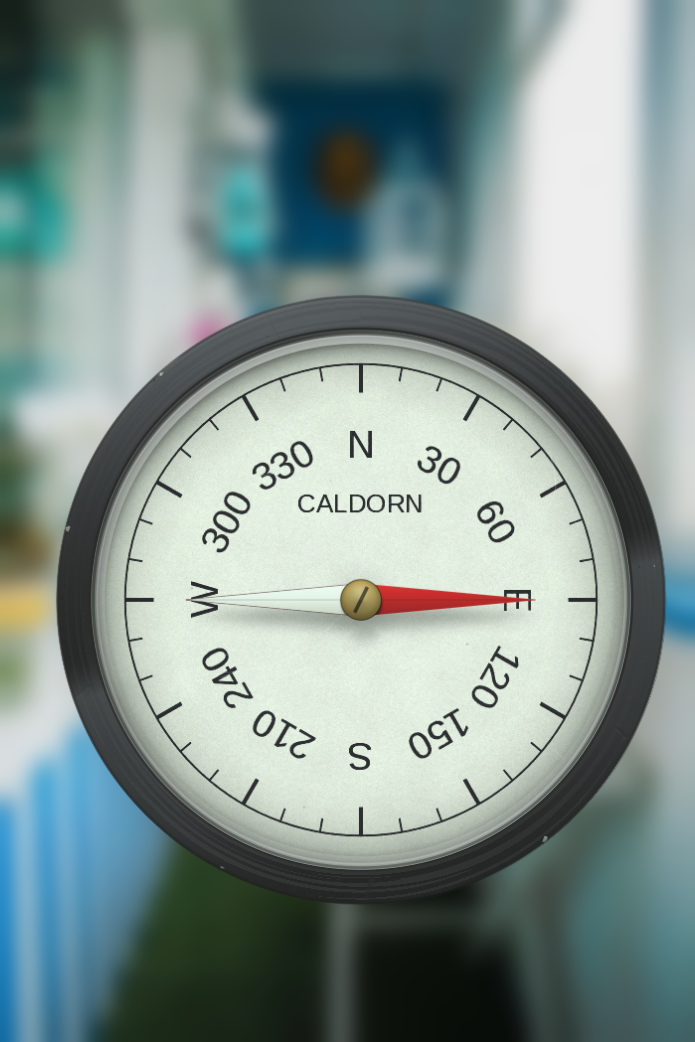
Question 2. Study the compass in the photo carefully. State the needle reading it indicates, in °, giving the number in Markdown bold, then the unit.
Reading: **90** °
